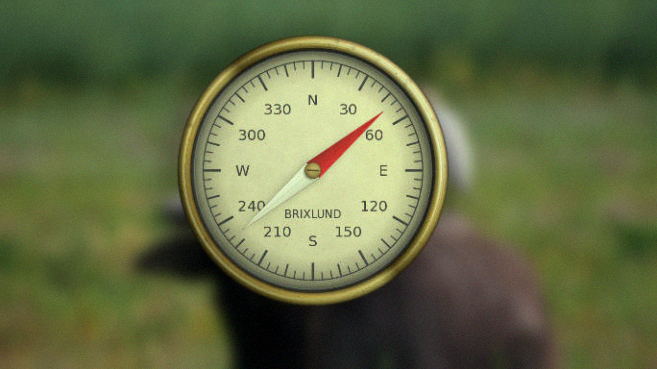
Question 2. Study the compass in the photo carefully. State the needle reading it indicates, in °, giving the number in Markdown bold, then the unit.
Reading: **50** °
